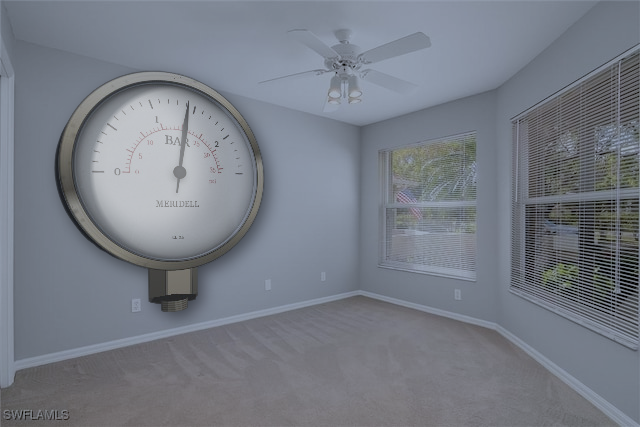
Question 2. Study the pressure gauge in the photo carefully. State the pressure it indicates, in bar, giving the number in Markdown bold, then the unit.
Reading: **1.4** bar
